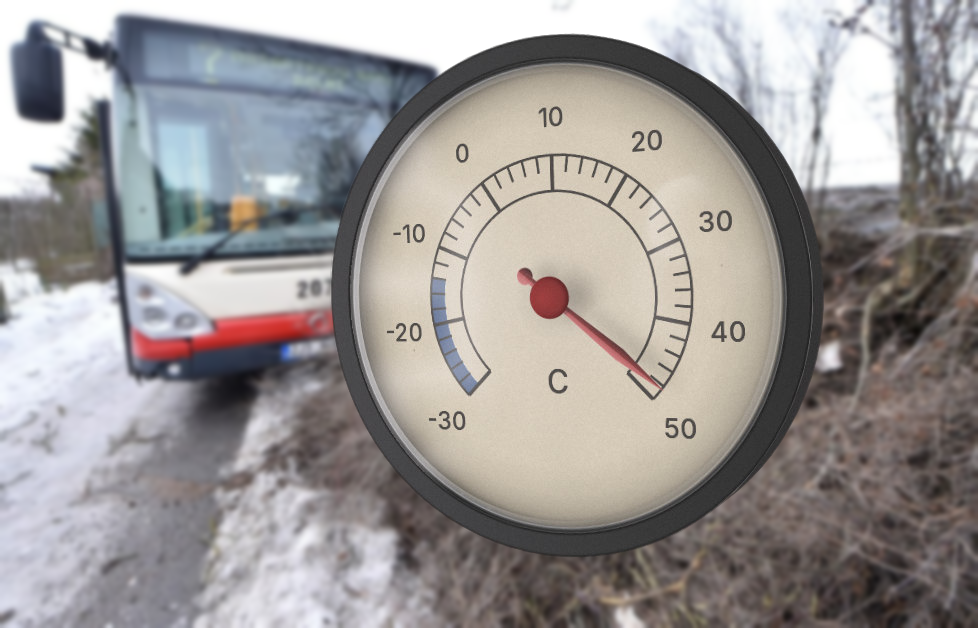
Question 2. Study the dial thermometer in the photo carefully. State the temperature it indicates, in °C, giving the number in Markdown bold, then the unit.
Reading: **48** °C
